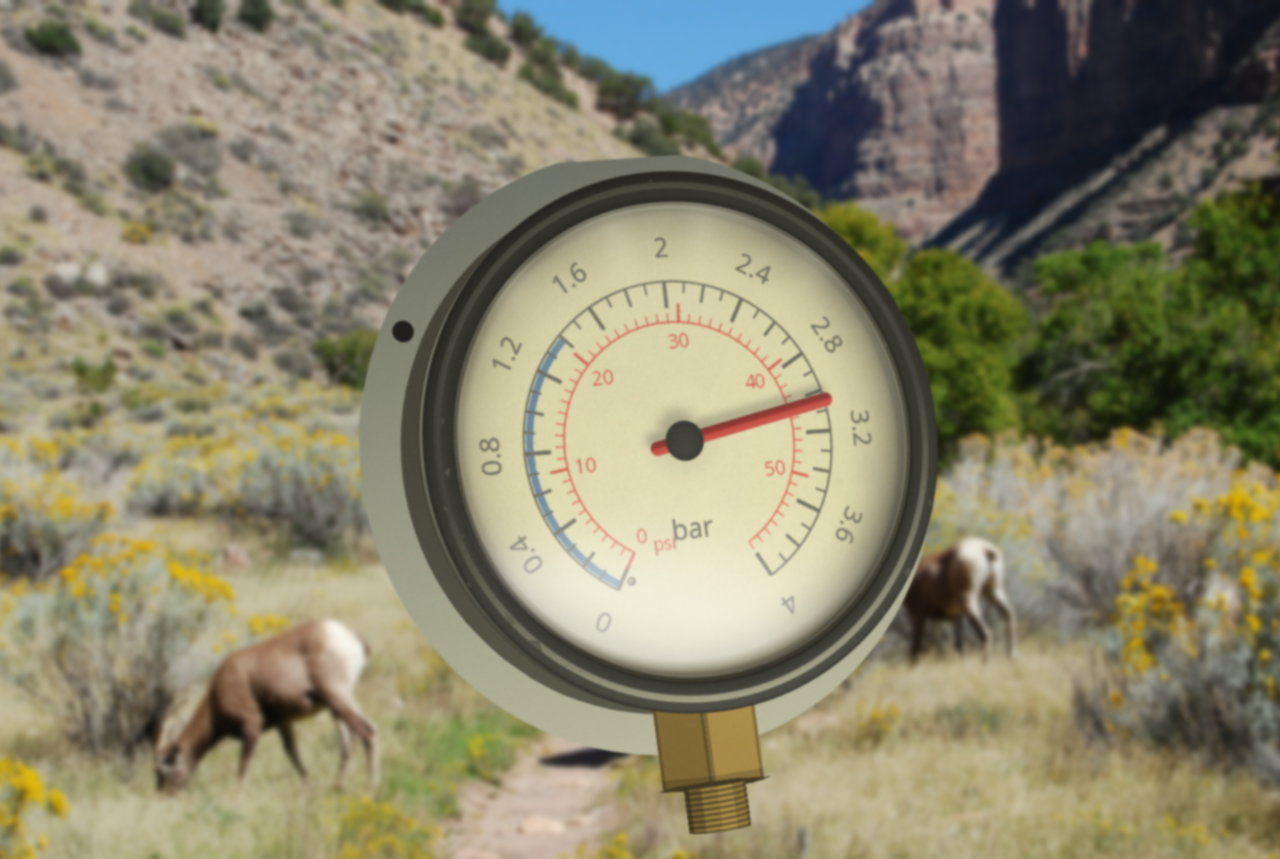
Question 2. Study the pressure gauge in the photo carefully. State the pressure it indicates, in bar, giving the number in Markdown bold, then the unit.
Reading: **3.05** bar
